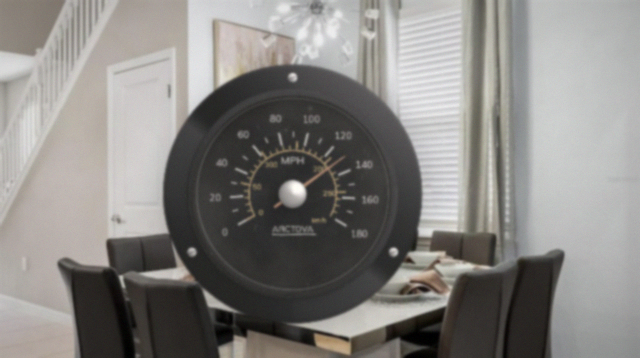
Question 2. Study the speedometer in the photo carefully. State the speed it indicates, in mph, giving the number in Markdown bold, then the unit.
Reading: **130** mph
